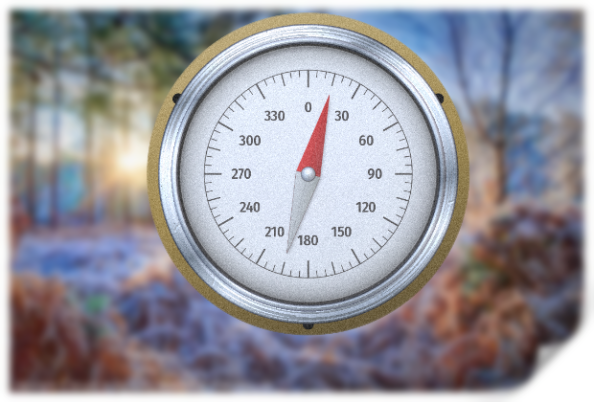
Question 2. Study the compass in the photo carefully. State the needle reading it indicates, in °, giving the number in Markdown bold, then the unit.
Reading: **15** °
